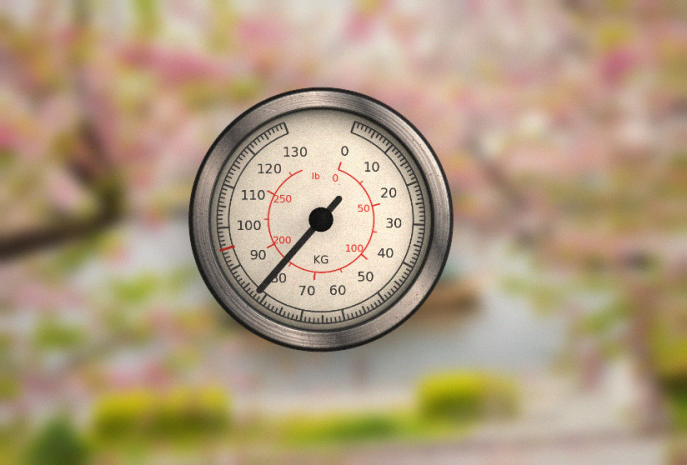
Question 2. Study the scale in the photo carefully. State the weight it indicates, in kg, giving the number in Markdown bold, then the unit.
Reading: **82** kg
